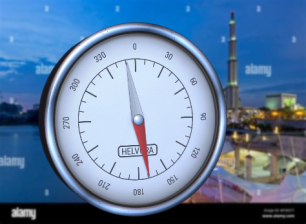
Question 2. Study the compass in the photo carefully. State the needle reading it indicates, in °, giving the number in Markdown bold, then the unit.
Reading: **170** °
